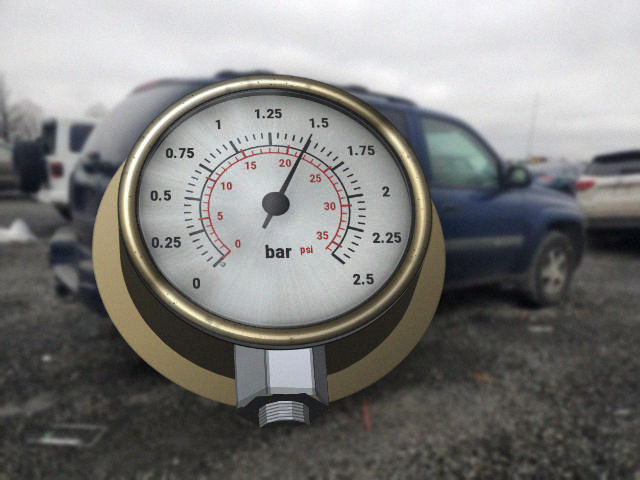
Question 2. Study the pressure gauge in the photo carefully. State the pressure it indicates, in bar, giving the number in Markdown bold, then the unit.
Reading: **1.5** bar
